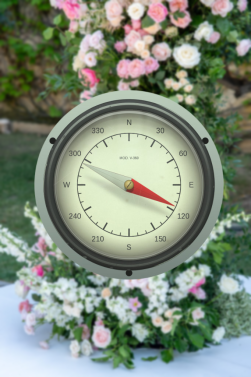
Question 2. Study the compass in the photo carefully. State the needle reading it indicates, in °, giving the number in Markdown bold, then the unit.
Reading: **115** °
